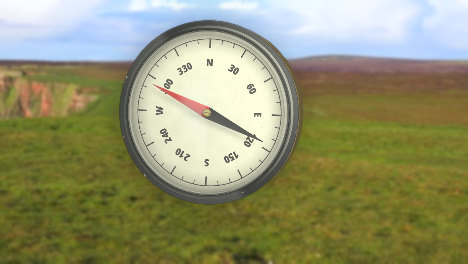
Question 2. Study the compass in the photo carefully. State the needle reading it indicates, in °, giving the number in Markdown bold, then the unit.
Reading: **295** °
